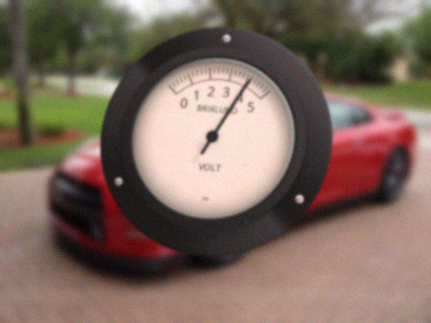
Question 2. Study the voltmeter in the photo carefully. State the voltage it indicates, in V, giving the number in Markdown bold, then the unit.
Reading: **4** V
